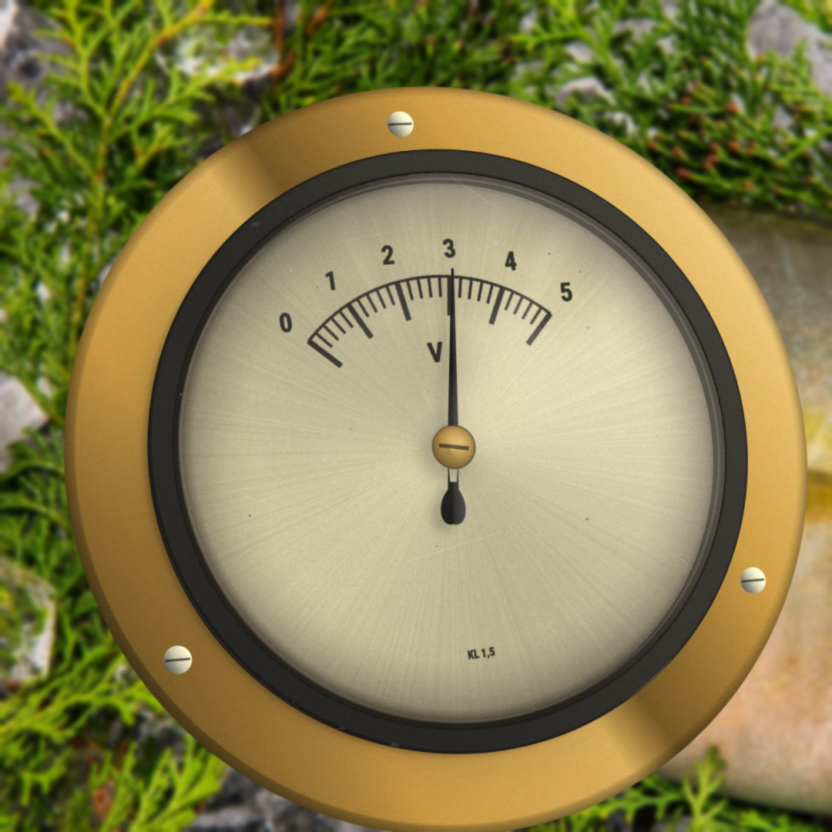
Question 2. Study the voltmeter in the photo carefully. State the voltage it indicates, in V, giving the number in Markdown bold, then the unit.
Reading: **3** V
